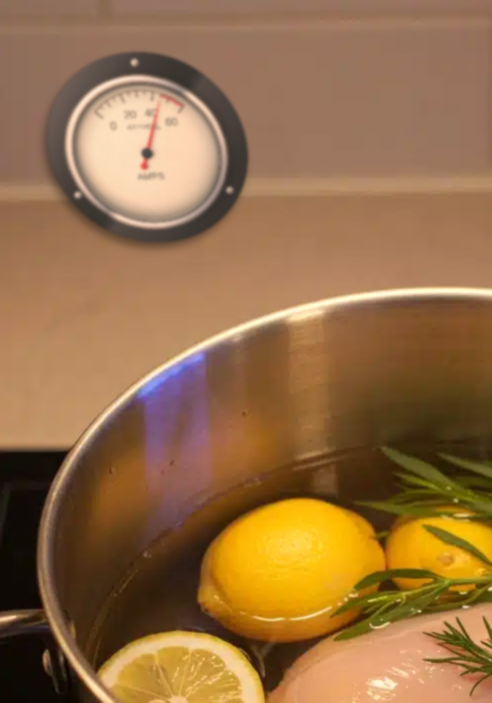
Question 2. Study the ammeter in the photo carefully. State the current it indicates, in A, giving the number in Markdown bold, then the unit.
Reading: **45** A
